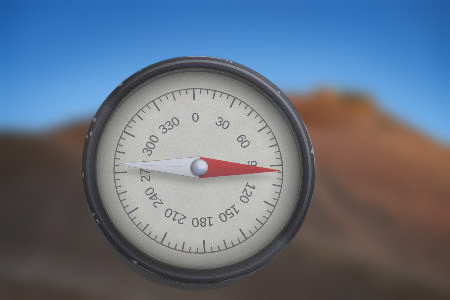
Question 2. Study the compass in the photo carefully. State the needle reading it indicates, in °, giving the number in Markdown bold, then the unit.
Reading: **95** °
